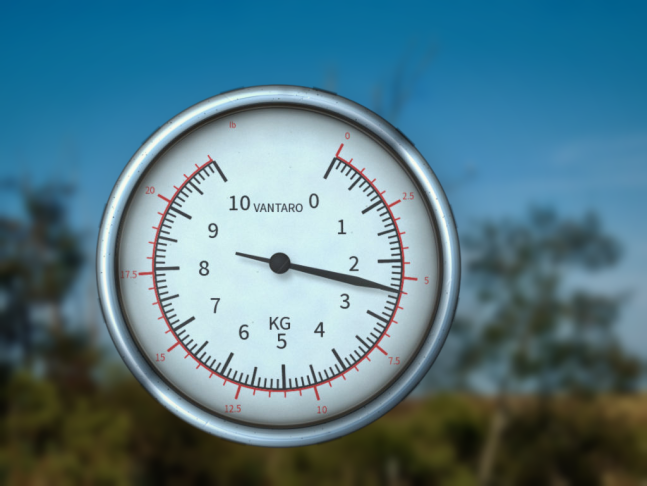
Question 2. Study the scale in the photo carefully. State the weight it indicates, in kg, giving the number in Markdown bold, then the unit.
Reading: **2.5** kg
